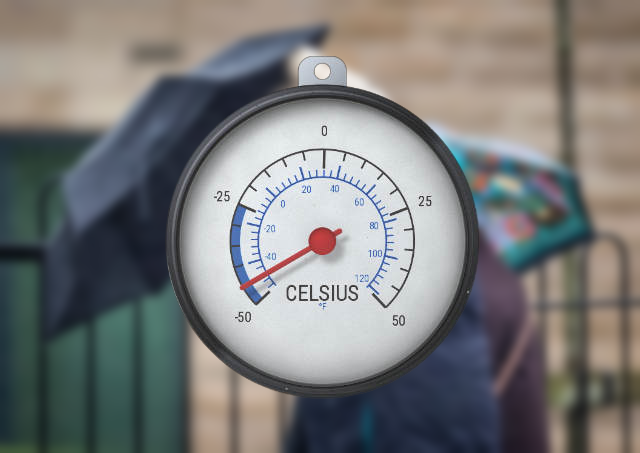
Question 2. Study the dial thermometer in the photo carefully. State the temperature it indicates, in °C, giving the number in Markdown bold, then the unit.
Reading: **-45** °C
